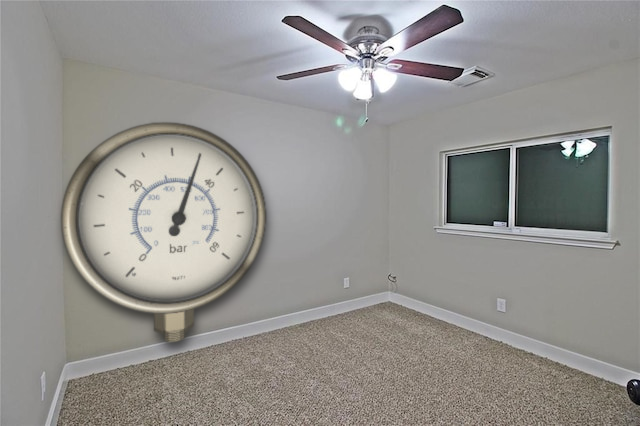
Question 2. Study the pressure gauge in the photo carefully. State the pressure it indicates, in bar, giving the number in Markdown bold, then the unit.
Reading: **35** bar
